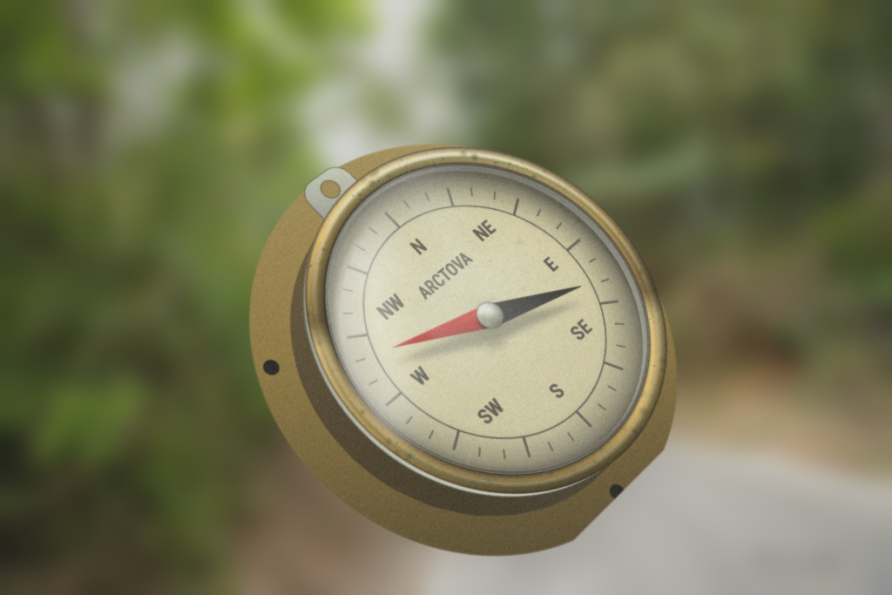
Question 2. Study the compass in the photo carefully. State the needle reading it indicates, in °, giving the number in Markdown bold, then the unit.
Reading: **290** °
